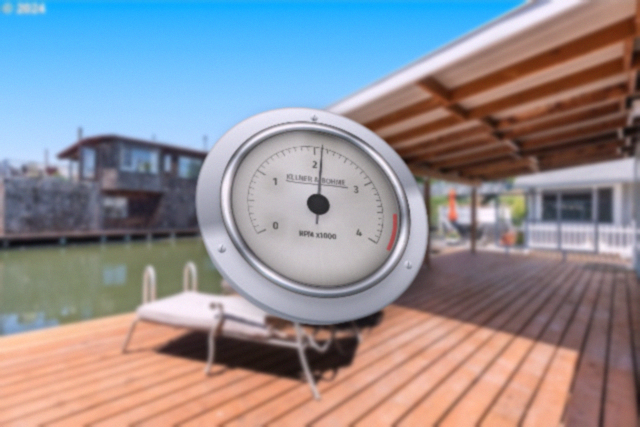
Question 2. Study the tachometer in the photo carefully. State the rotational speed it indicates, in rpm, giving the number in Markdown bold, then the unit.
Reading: **2100** rpm
